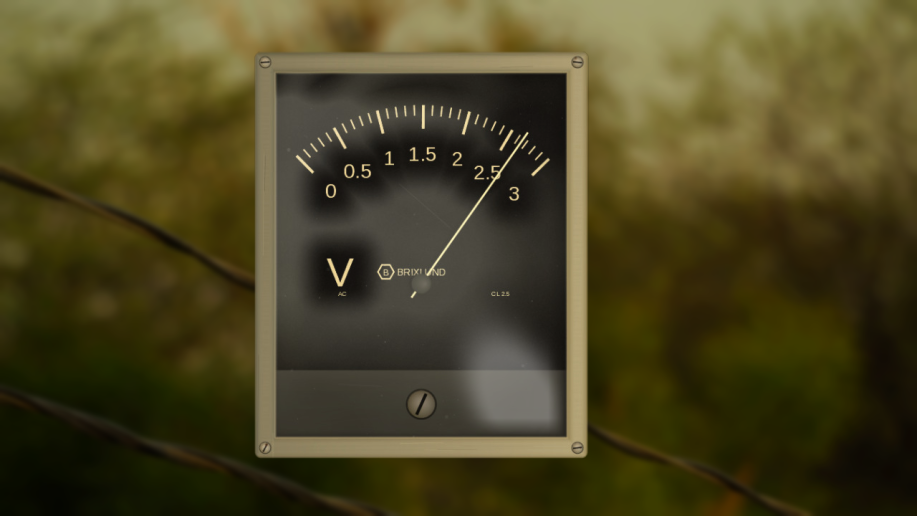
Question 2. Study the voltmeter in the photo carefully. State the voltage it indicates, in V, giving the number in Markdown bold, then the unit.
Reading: **2.65** V
